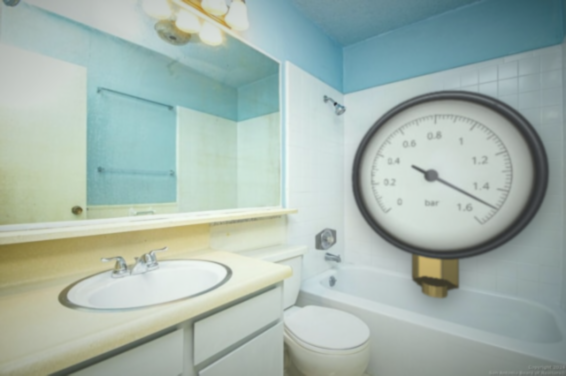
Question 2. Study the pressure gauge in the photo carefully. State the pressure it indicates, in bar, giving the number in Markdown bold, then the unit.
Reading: **1.5** bar
